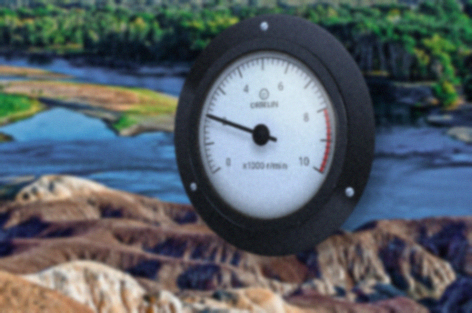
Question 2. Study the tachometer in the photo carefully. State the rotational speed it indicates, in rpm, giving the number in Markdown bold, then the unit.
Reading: **2000** rpm
